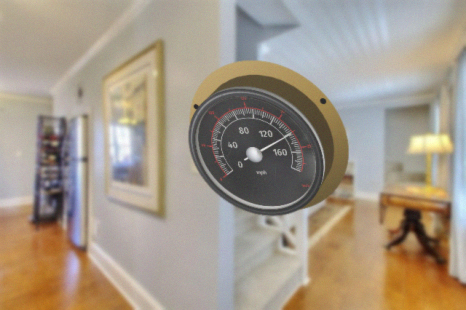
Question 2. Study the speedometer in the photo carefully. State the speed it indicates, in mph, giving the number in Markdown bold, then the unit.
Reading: **140** mph
